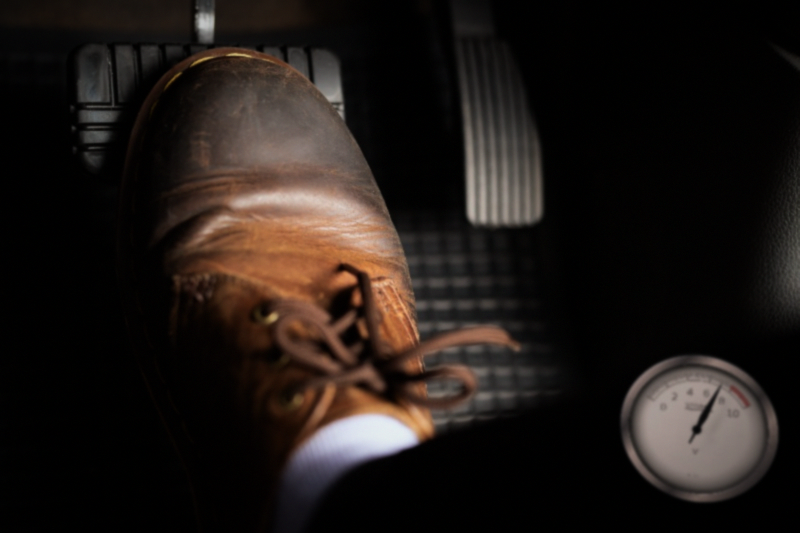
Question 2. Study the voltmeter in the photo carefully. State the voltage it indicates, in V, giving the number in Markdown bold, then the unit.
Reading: **7** V
